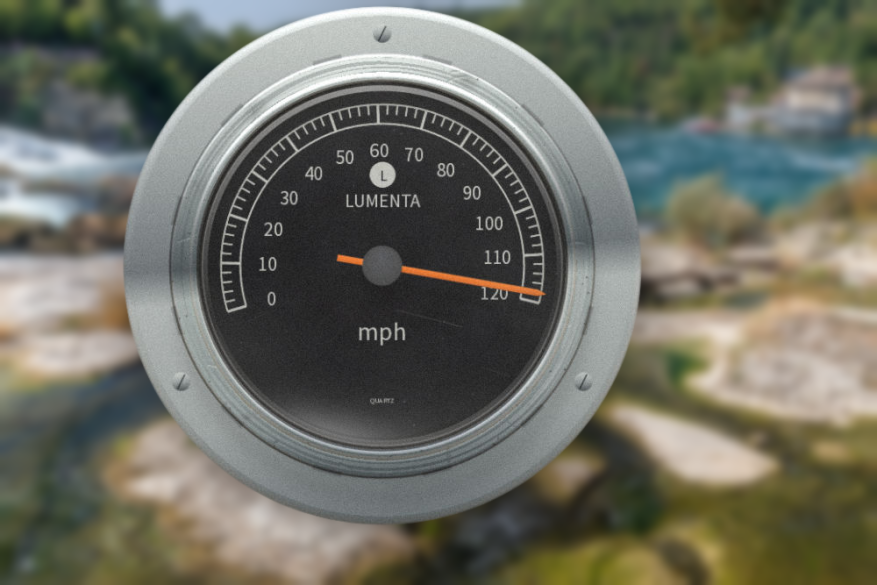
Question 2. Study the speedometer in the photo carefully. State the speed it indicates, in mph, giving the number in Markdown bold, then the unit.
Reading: **118** mph
